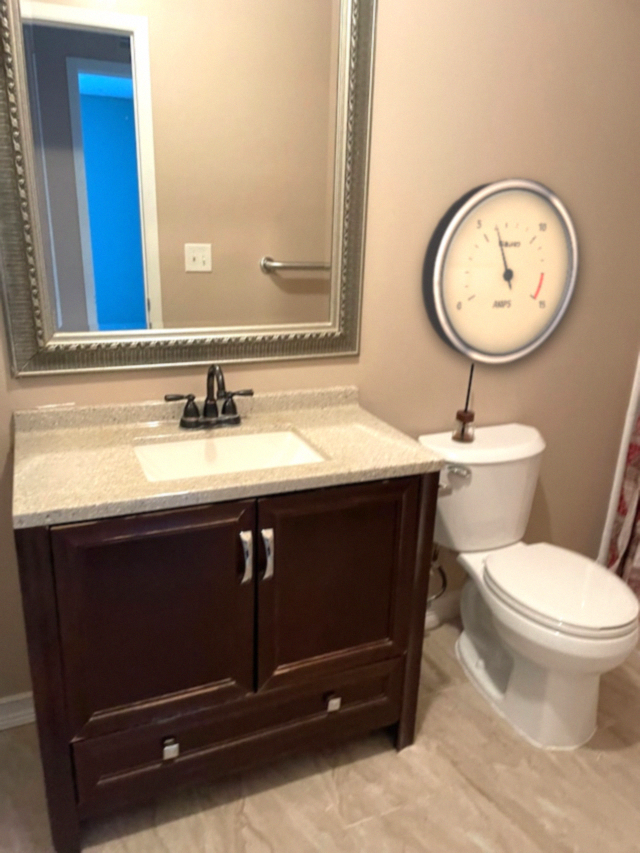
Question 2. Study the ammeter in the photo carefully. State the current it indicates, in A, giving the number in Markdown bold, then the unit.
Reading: **6** A
